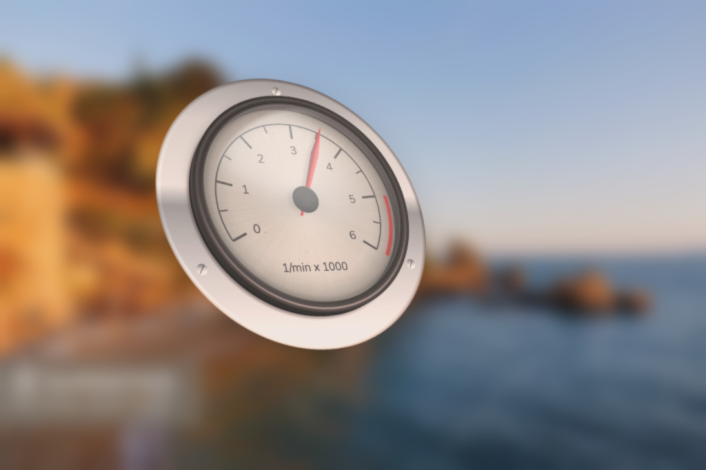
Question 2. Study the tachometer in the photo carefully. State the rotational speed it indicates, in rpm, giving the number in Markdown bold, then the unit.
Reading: **3500** rpm
